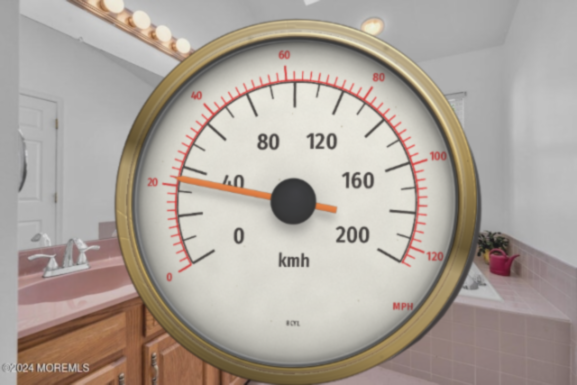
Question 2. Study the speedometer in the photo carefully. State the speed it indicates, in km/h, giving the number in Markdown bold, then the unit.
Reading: **35** km/h
